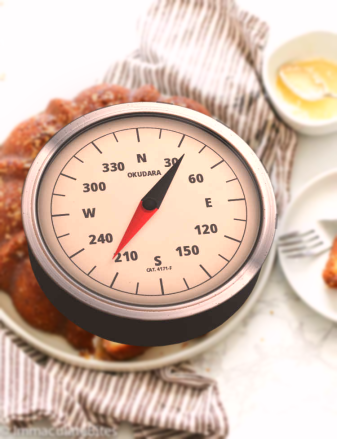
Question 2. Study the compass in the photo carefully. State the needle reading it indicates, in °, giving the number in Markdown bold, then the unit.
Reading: **217.5** °
